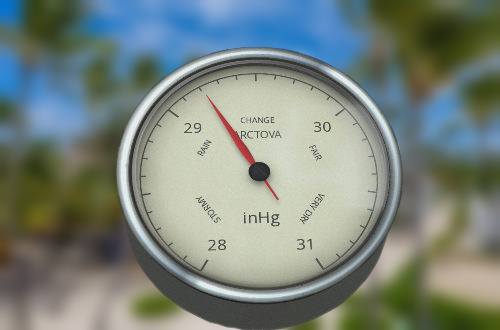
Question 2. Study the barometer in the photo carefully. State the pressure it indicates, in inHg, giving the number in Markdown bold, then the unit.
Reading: **29.2** inHg
